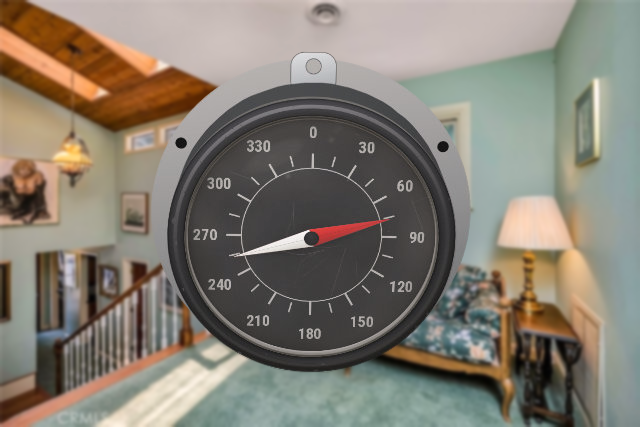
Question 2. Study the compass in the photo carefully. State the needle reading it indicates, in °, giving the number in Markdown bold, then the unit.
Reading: **75** °
